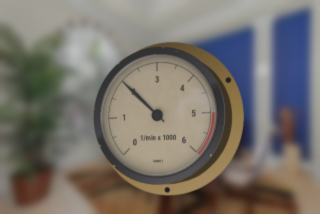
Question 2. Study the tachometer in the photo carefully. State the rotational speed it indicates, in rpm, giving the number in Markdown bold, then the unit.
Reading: **2000** rpm
